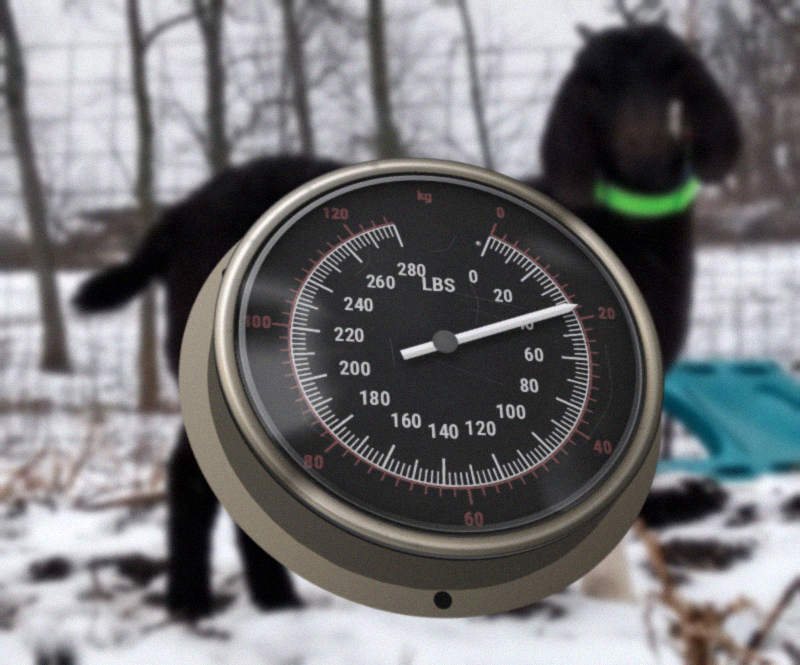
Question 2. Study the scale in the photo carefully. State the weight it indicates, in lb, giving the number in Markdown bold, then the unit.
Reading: **40** lb
